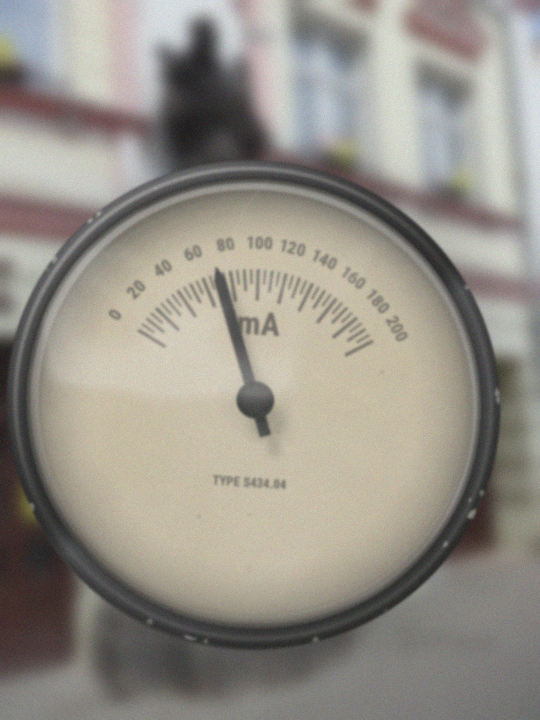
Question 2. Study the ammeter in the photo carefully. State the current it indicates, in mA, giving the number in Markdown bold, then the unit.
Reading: **70** mA
